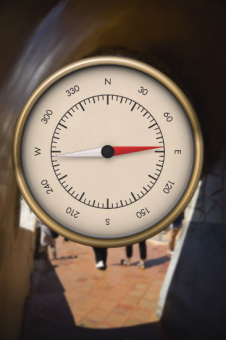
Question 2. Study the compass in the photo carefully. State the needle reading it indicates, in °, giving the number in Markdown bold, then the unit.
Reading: **85** °
